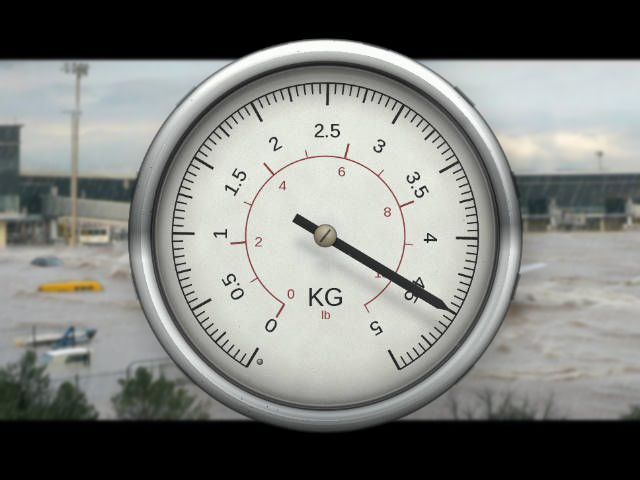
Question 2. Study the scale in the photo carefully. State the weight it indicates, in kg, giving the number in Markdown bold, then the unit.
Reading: **4.5** kg
